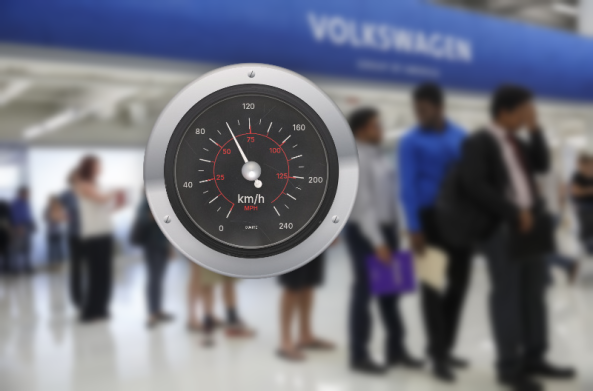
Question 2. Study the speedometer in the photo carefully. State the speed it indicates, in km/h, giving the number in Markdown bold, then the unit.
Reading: **100** km/h
